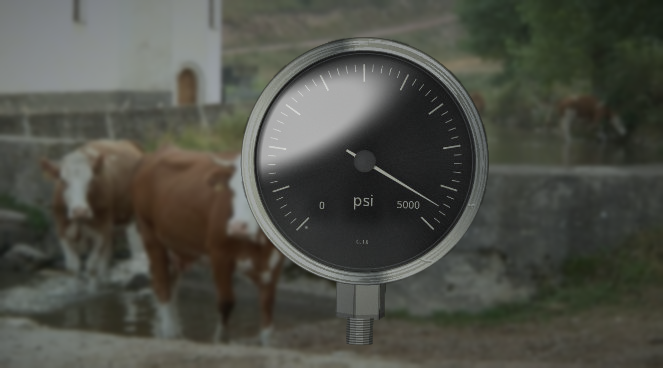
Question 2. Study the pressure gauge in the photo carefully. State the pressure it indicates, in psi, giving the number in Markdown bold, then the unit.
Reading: **4750** psi
